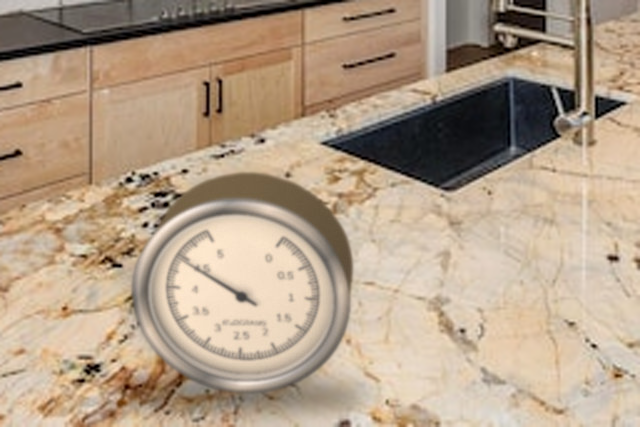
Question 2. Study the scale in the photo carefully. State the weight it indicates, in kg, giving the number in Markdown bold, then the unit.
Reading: **4.5** kg
